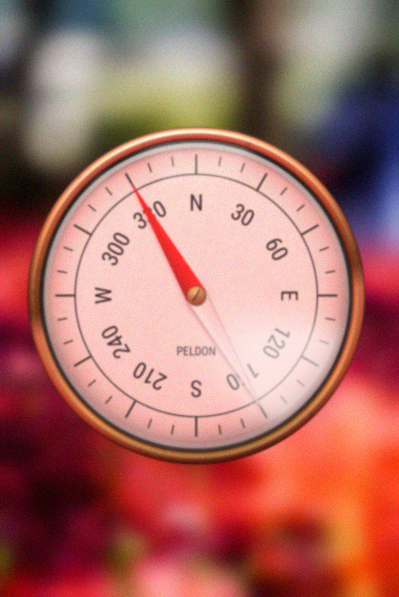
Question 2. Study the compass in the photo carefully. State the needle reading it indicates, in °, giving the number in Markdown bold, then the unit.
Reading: **330** °
